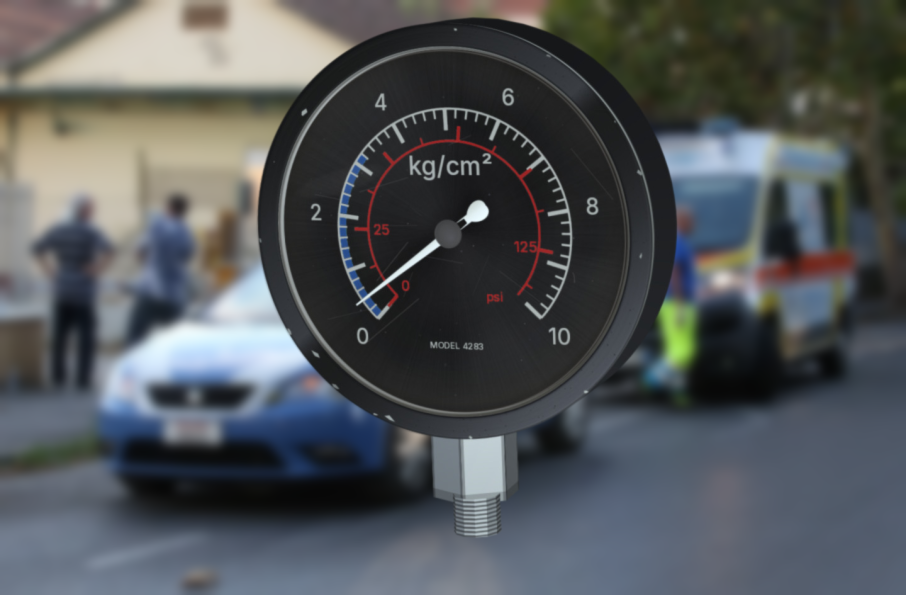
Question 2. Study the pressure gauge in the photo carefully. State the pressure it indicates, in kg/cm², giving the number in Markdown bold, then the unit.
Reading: **0.4** kg/cm²
